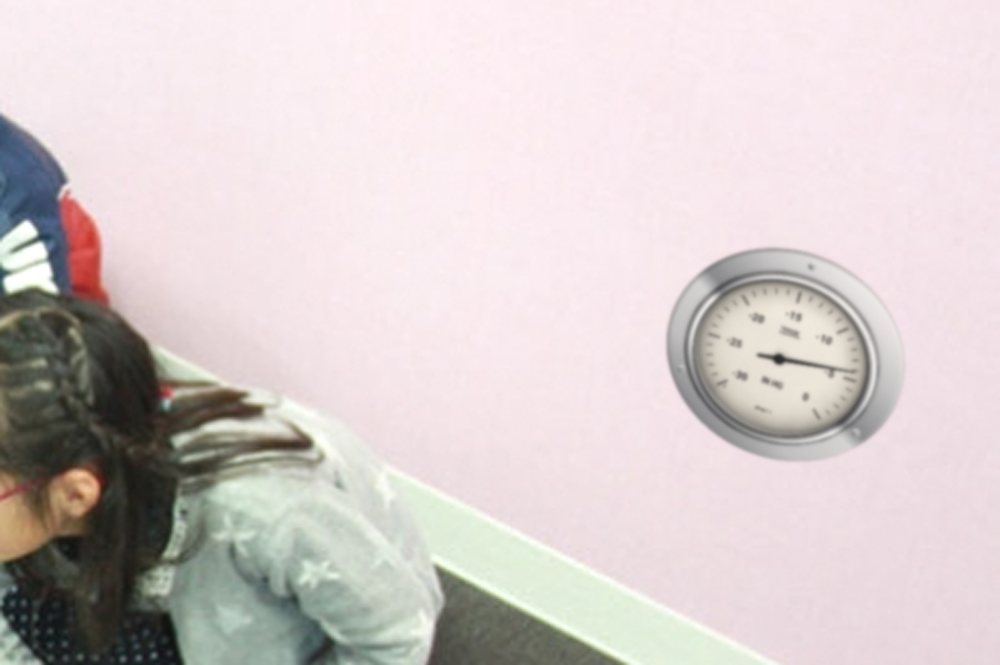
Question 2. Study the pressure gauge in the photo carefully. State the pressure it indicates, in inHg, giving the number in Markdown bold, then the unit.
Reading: **-6** inHg
